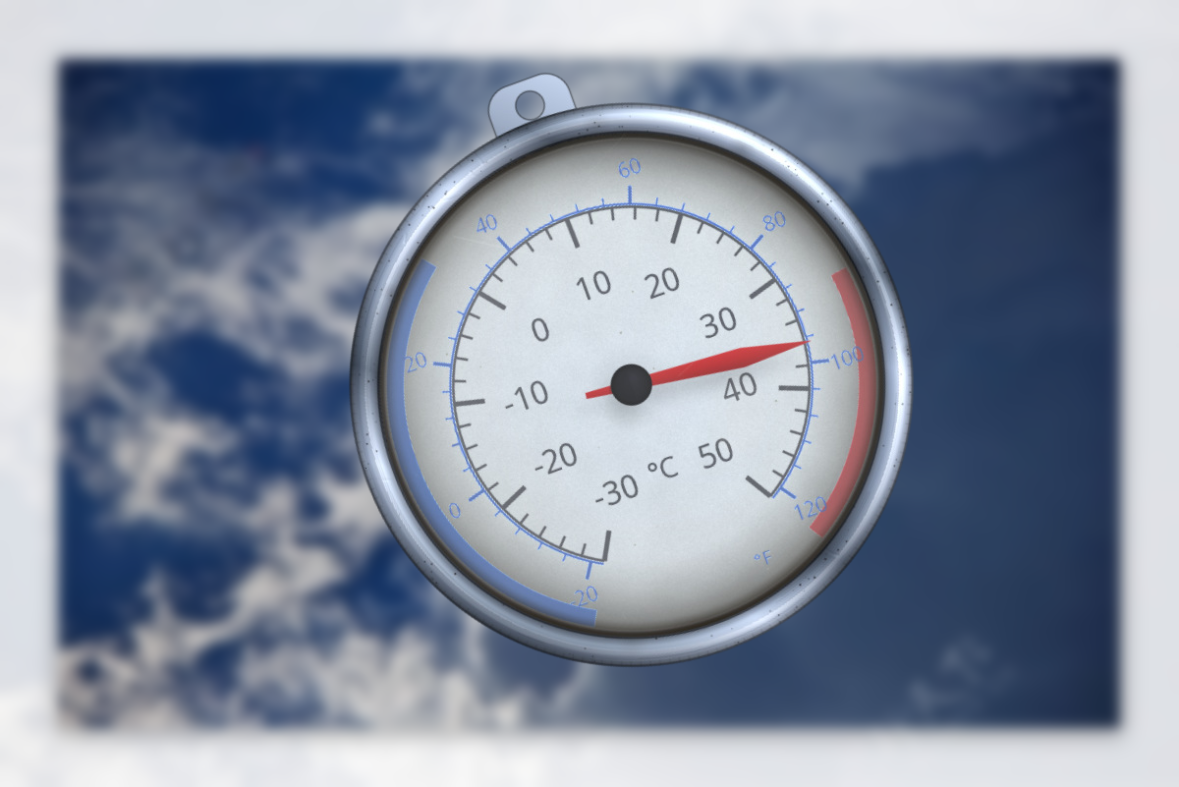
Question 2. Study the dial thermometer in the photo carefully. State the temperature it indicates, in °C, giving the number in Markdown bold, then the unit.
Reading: **36** °C
